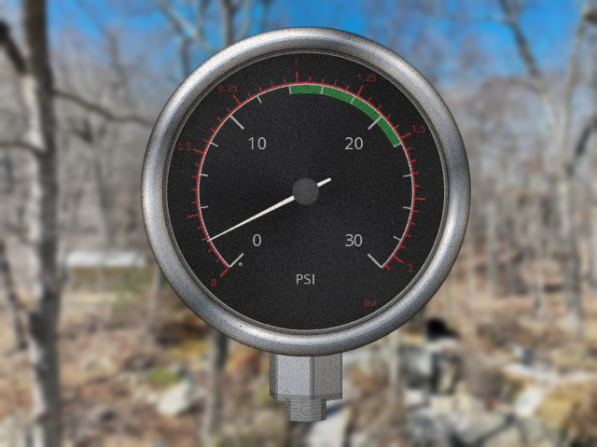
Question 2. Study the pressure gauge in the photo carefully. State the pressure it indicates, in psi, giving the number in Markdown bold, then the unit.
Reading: **2** psi
